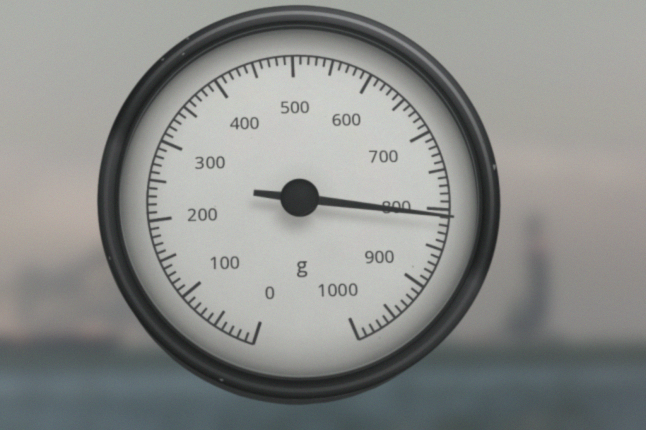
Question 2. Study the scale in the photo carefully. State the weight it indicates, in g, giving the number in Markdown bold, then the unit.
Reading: **810** g
